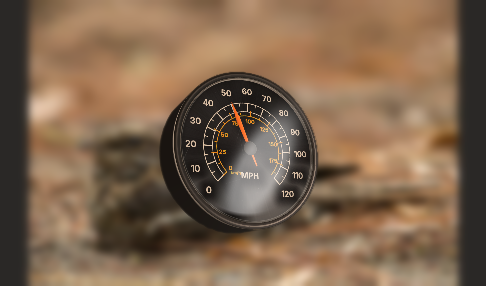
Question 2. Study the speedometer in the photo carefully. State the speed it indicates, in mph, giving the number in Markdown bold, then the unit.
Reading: **50** mph
